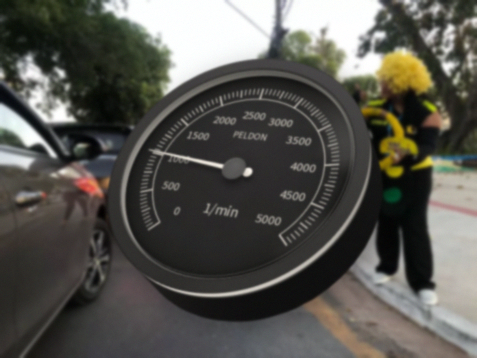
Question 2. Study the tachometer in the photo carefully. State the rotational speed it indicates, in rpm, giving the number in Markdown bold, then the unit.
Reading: **1000** rpm
